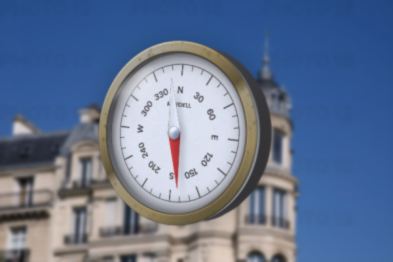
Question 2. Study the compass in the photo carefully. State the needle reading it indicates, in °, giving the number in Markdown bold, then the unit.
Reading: **170** °
